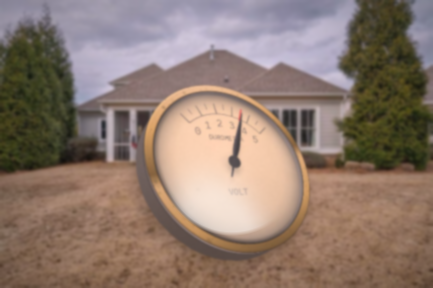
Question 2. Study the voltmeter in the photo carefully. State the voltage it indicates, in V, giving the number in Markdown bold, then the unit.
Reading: **3.5** V
